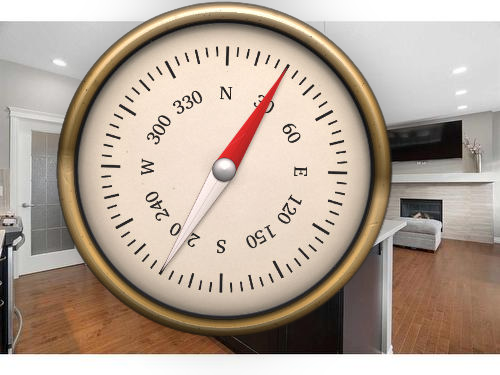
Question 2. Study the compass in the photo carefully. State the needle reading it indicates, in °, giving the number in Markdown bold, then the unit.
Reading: **30** °
